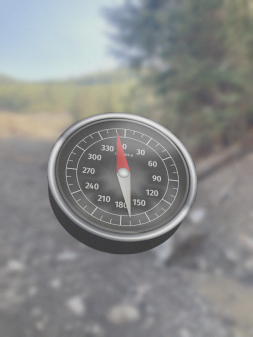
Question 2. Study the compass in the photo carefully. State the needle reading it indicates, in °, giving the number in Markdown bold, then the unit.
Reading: **350** °
